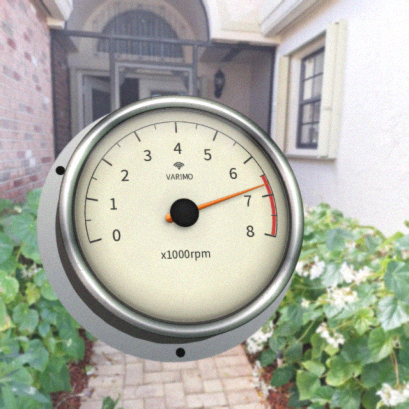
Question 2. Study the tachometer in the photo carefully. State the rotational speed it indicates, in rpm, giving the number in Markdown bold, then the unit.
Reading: **6750** rpm
